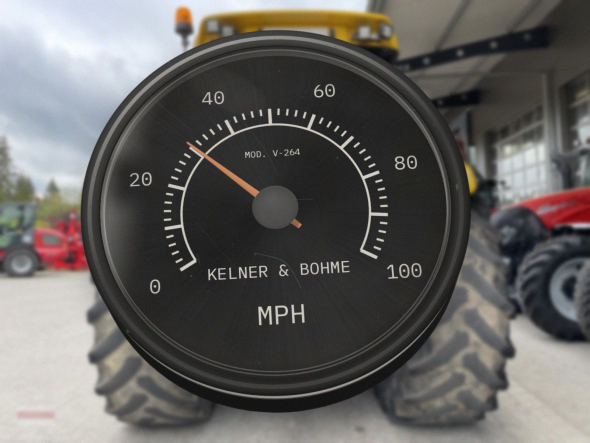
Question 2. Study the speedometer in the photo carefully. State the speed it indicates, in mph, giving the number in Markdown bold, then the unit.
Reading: **30** mph
